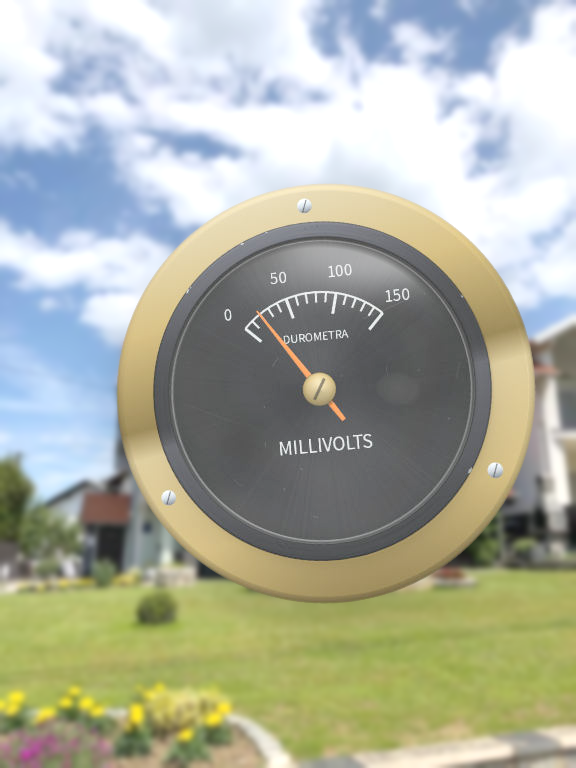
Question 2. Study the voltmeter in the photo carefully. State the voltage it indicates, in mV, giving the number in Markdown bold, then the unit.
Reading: **20** mV
